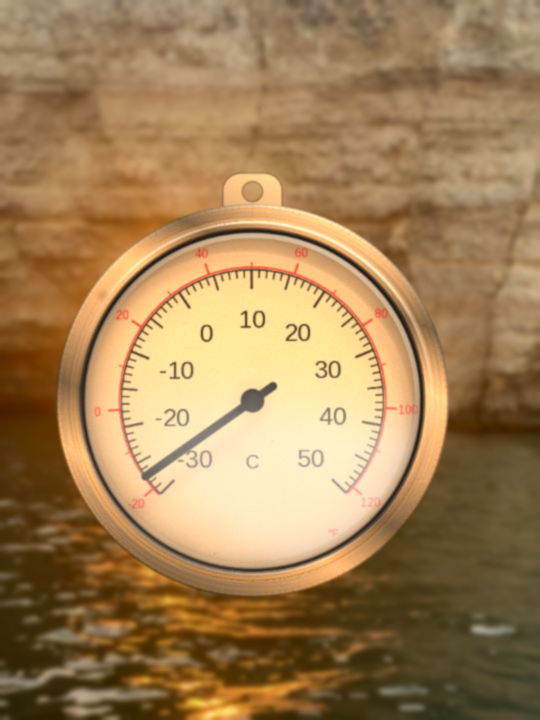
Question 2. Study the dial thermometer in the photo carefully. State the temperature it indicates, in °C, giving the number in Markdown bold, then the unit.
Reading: **-27** °C
